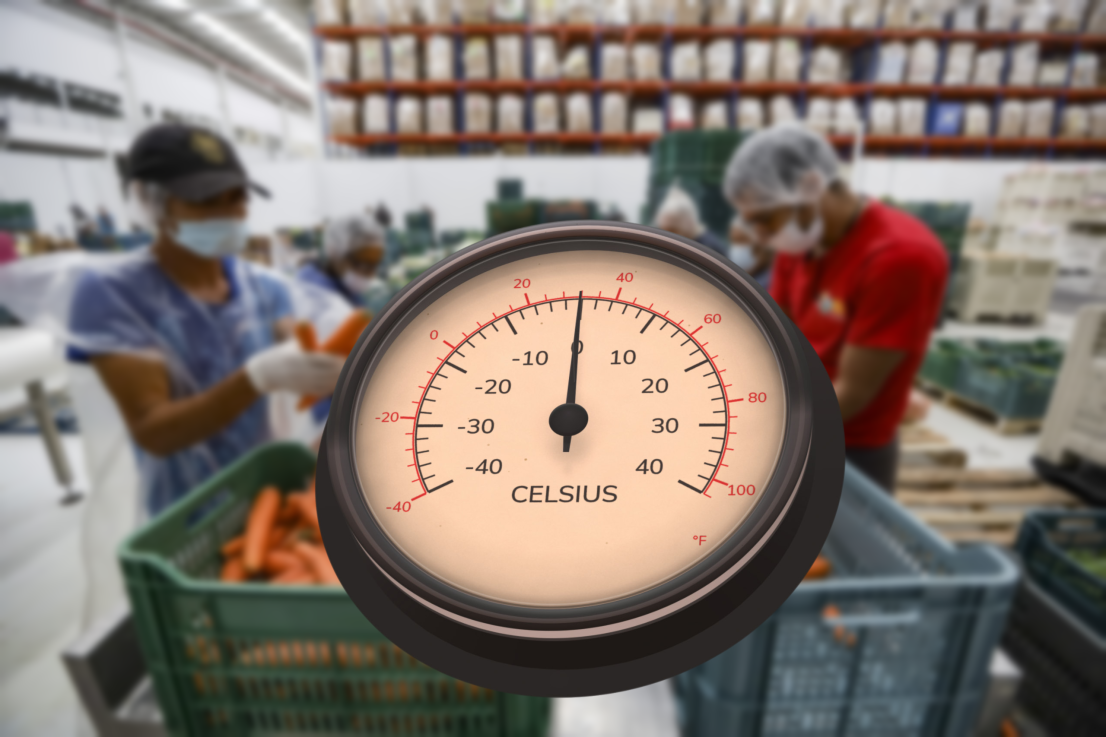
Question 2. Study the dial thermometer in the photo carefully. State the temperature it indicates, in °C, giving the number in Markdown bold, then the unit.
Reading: **0** °C
